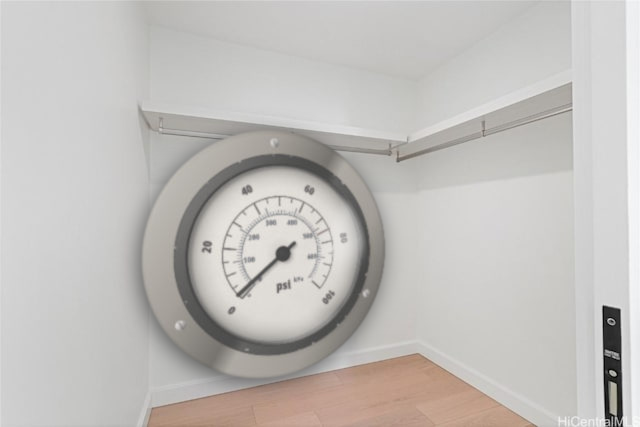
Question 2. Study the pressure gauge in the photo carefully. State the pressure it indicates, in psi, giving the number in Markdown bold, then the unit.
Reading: **2.5** psi
